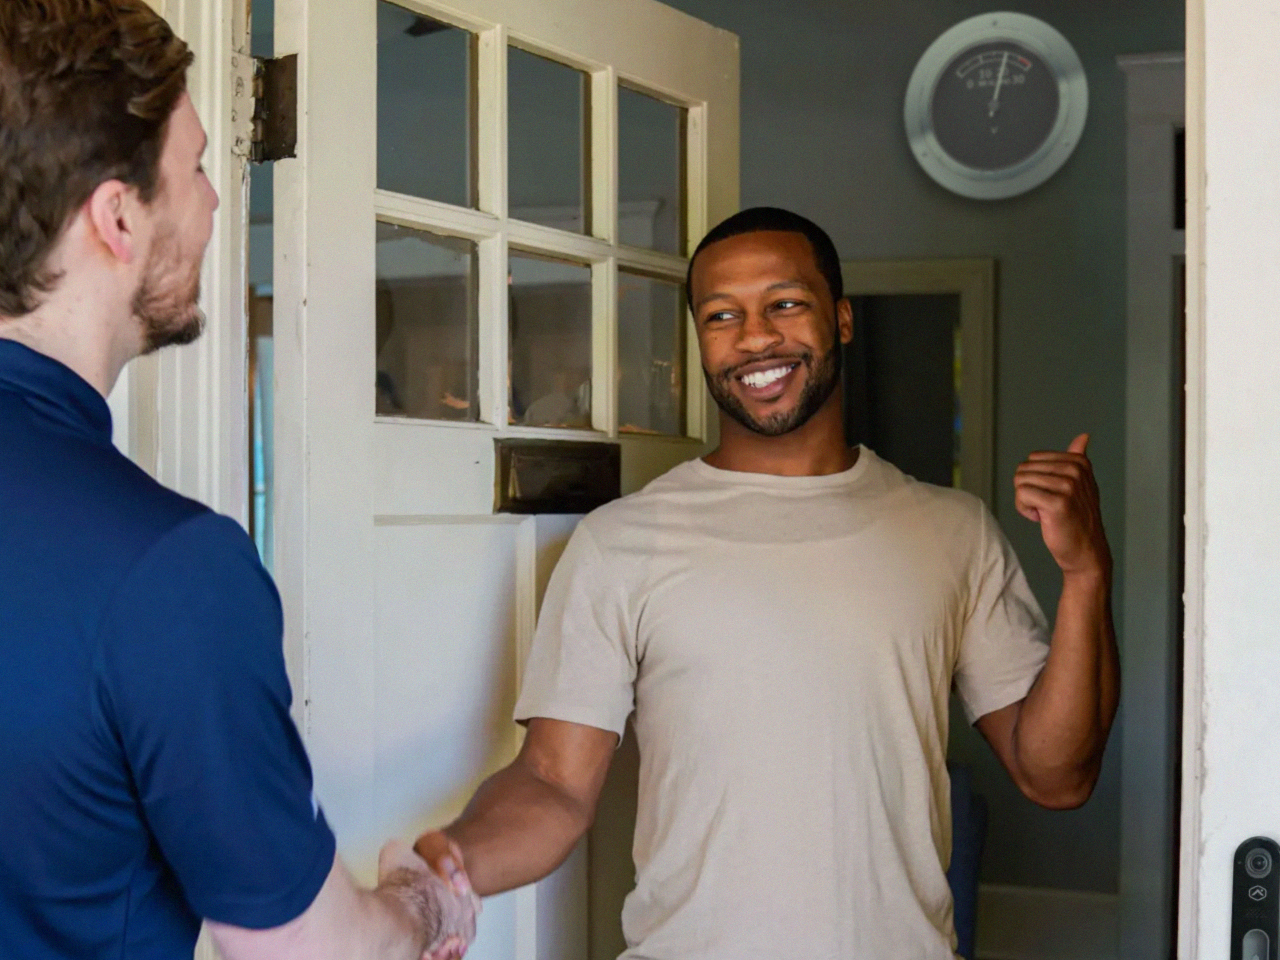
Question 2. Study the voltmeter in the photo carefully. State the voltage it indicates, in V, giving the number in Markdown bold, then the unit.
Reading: **20** V
